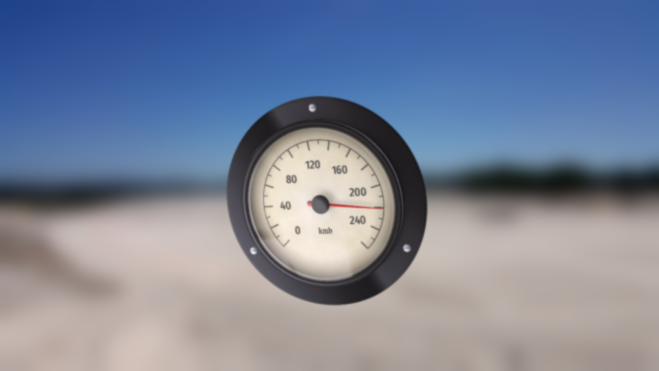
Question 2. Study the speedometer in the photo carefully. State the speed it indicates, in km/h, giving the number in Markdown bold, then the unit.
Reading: **220** km/h
